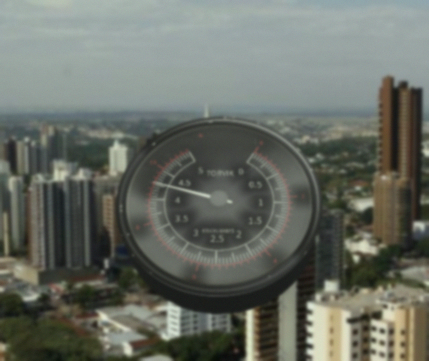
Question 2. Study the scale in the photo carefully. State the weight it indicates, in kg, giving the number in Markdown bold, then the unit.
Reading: **4.25** kg
